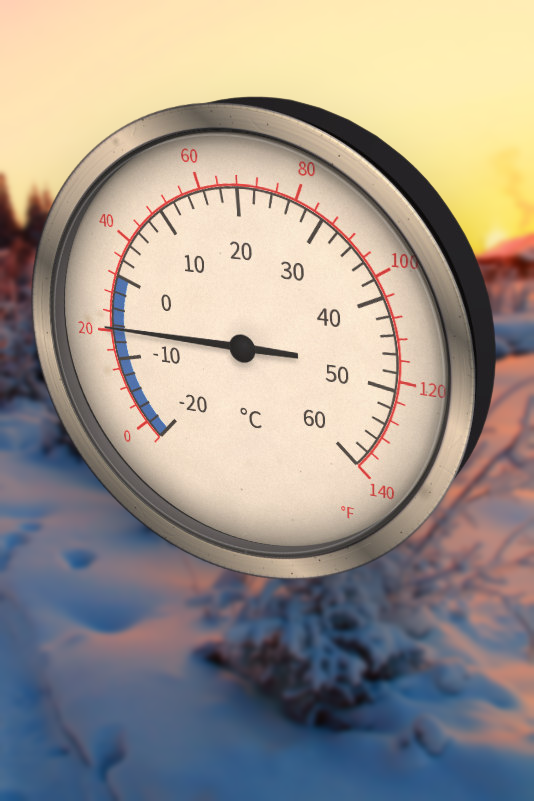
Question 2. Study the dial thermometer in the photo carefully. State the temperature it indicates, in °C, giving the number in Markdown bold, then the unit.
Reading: **-6** °C
